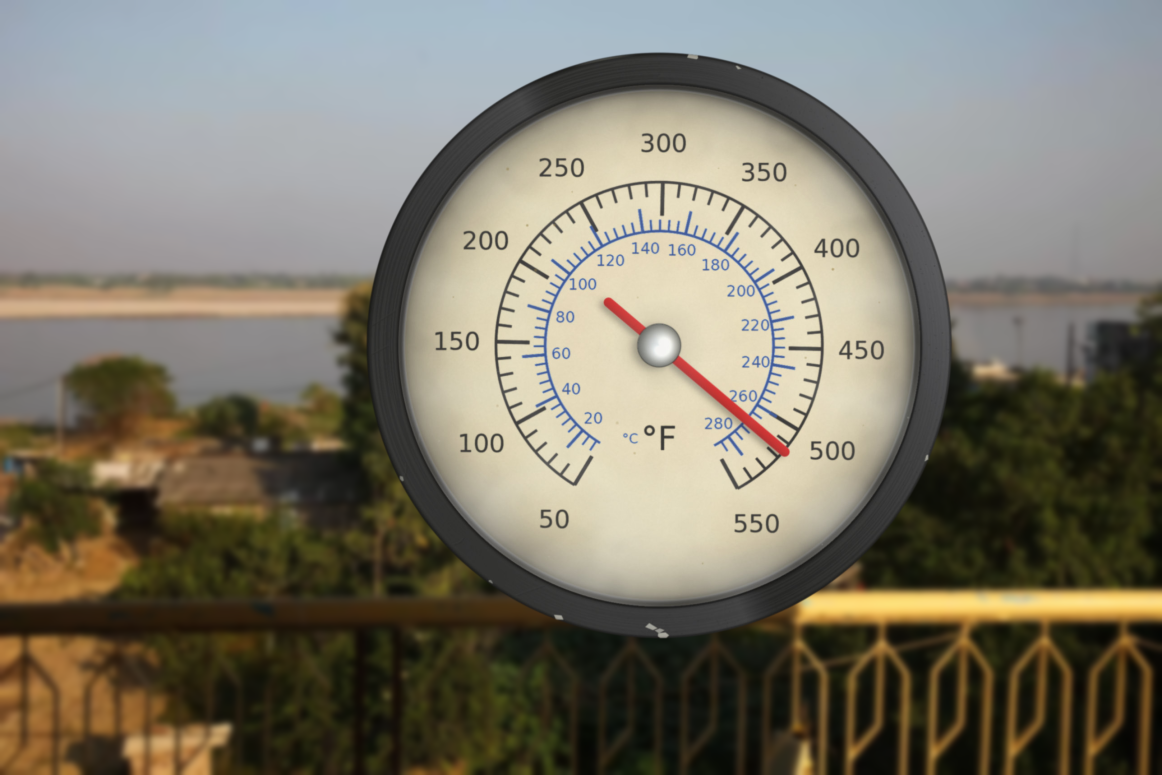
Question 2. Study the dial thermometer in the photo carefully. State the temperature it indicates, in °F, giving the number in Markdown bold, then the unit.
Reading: **515** °F
